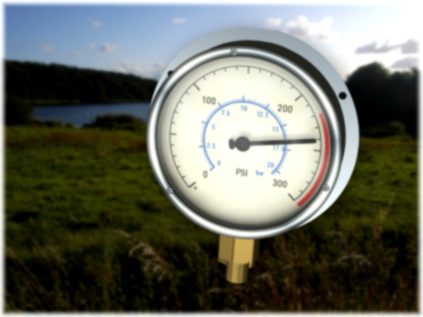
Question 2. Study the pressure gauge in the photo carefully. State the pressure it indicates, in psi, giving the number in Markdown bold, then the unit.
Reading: **240** psi
